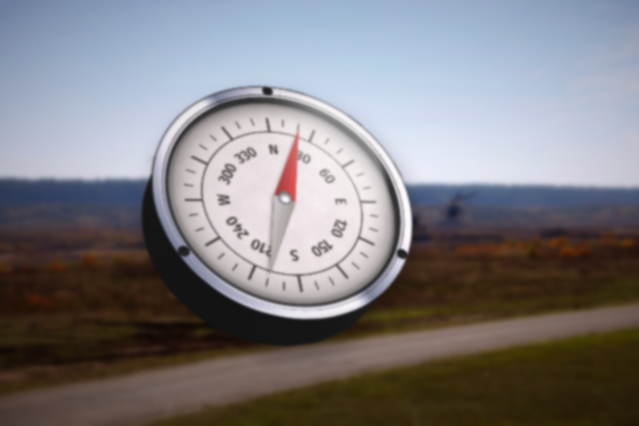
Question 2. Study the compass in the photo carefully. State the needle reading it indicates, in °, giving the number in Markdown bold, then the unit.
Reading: **20** °
